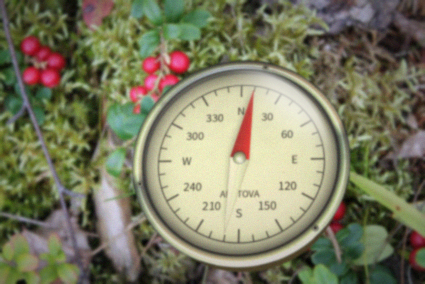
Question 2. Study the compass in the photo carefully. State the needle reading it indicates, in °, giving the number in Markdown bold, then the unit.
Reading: **10** °
